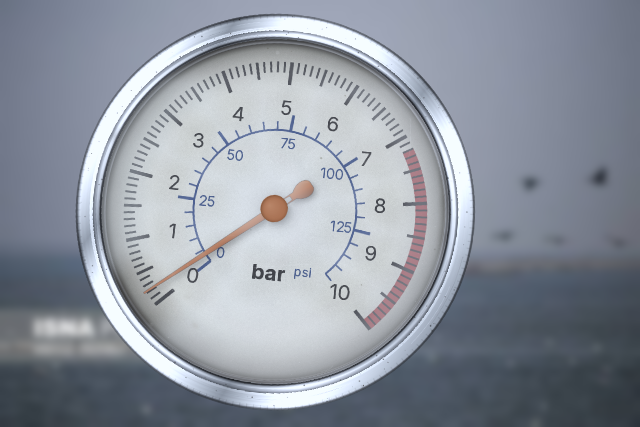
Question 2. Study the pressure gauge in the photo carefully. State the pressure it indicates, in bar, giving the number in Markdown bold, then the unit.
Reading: **0.2** bar
